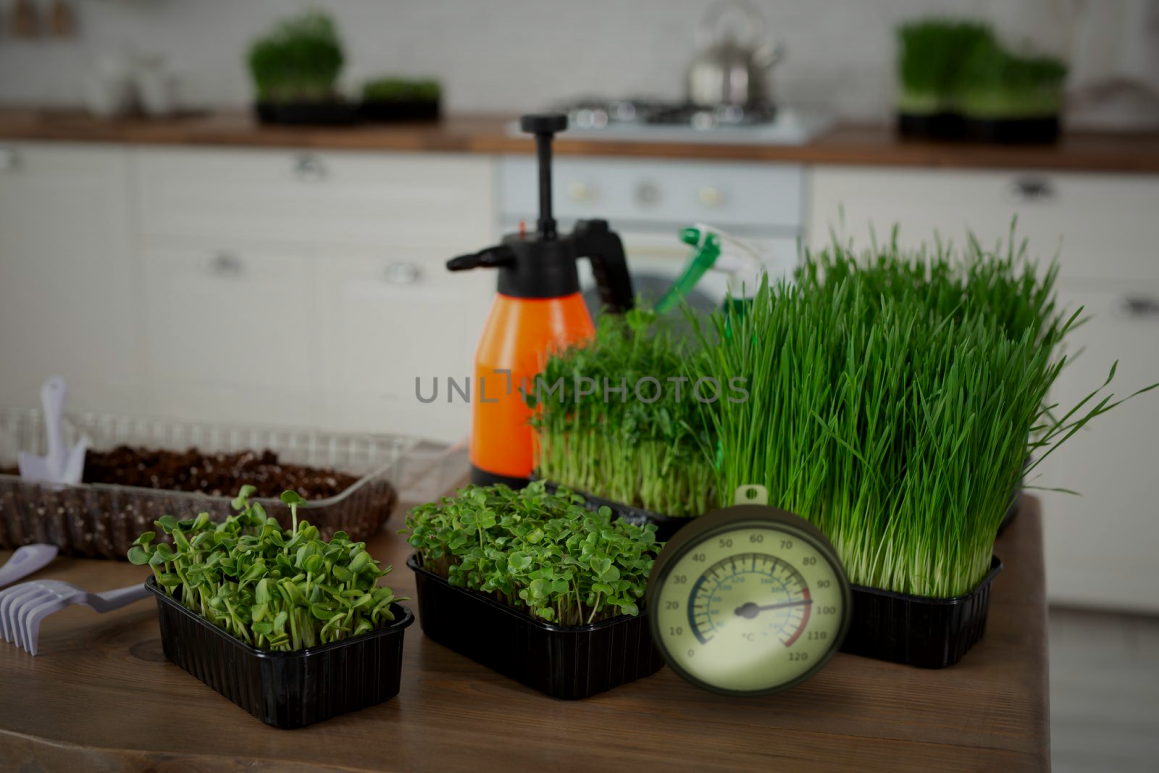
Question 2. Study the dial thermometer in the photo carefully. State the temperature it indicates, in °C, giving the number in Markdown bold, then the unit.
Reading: **95** °C
